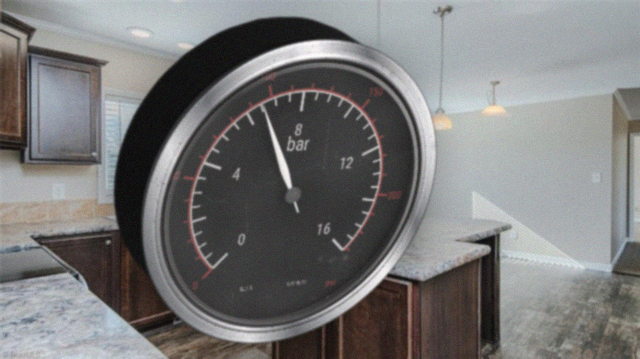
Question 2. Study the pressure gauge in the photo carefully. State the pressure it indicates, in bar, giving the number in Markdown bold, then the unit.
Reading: **6.5** bar
